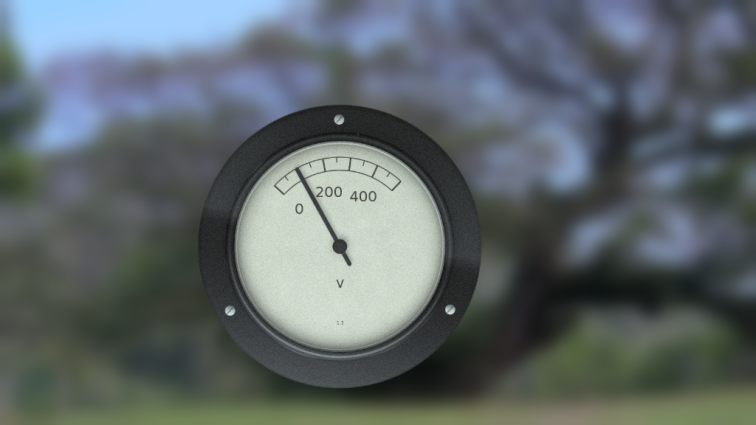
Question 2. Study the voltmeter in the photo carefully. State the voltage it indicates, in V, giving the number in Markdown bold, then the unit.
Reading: **100** V
